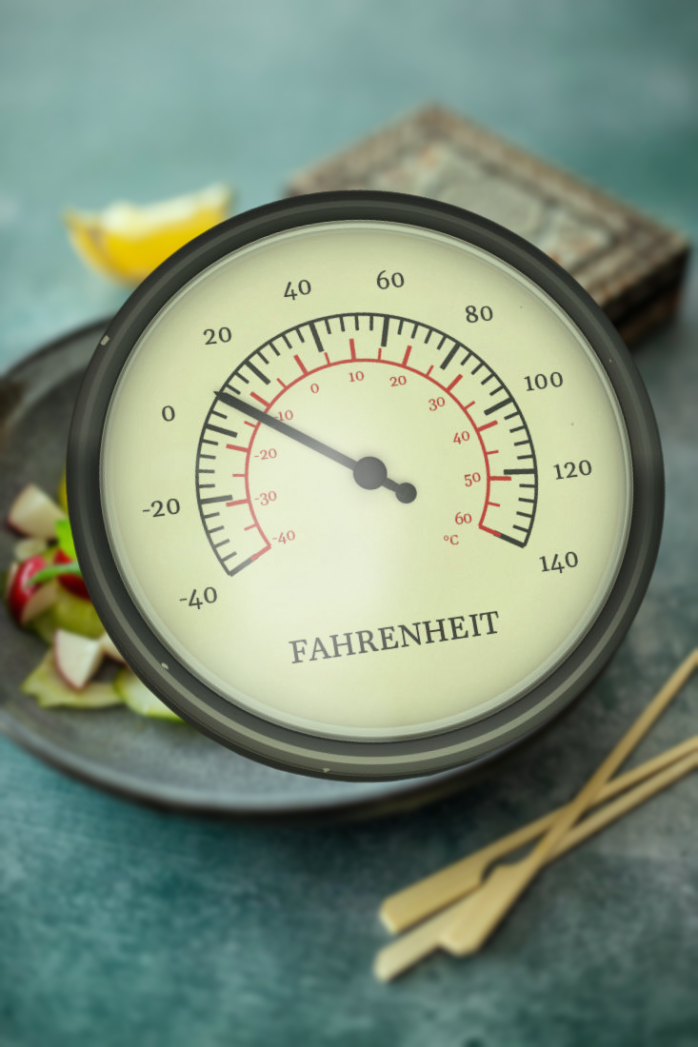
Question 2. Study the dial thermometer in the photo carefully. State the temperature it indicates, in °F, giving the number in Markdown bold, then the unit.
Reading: **8** °F
